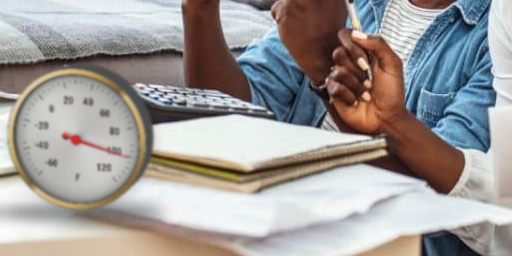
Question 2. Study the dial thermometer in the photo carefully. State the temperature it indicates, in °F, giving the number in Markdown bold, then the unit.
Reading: **100** °F
